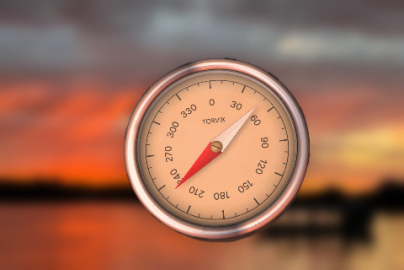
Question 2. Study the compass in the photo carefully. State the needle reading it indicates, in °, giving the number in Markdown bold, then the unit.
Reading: **230** °
